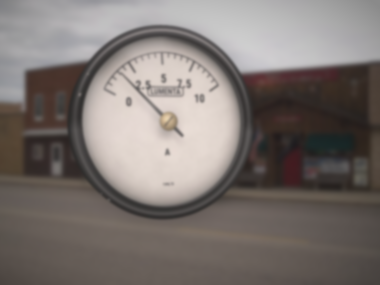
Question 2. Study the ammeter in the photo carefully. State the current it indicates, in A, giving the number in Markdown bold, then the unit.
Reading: **1.5** A
